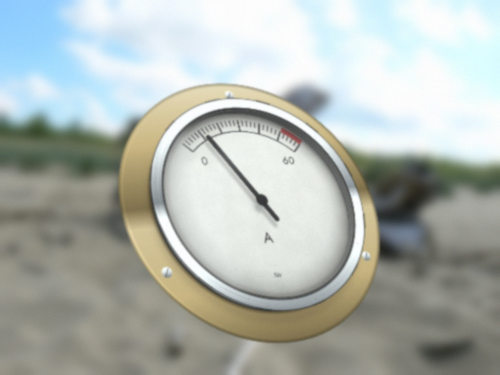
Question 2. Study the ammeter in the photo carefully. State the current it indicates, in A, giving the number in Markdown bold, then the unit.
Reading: **10** A
